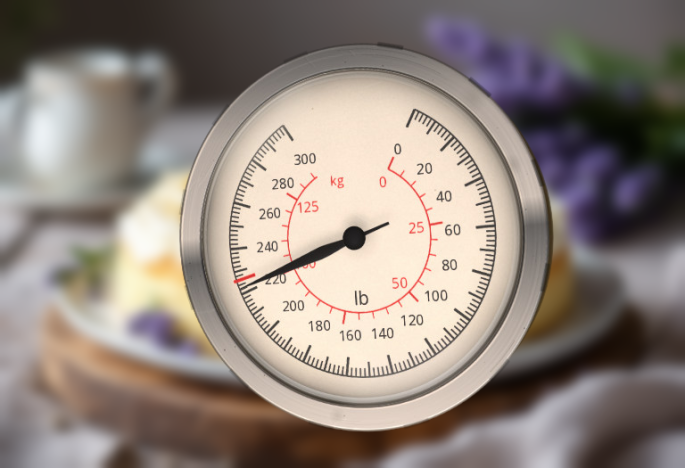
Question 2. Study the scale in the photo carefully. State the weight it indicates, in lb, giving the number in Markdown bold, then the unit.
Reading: **222** lb
